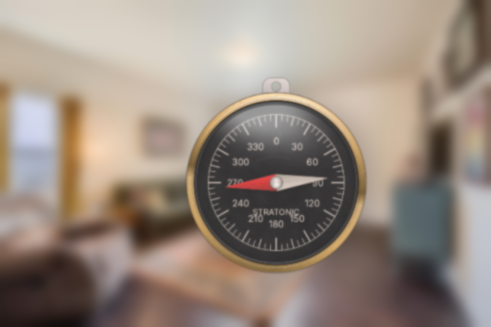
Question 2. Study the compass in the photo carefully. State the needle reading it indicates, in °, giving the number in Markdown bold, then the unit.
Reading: **265** °
